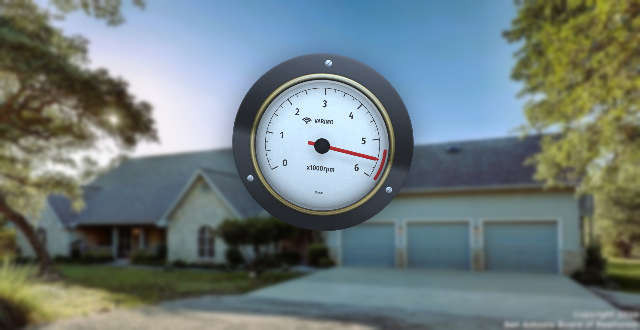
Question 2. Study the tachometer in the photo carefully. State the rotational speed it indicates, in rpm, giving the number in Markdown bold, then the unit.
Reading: **5500** rpm
